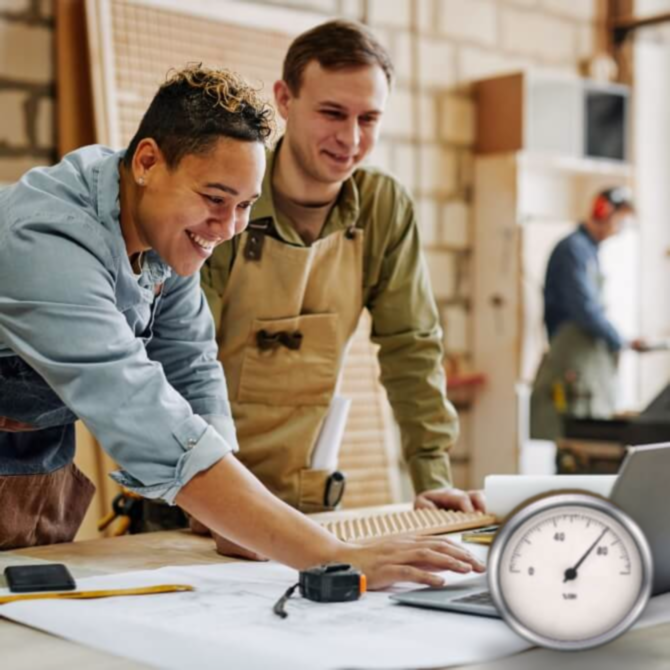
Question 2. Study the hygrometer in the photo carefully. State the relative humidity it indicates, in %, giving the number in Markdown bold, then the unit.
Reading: **70** %
